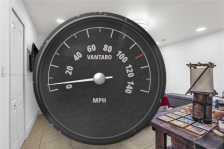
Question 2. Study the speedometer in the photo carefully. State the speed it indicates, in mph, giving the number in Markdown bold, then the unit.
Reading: **5** mph
